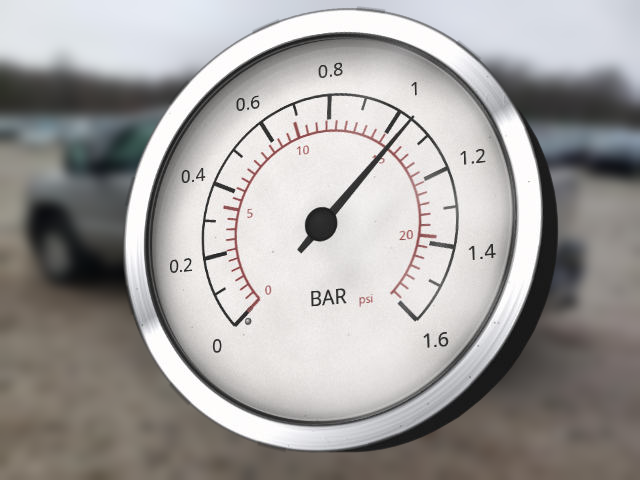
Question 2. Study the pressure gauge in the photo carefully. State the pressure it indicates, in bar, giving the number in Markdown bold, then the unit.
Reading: **1.05** bar
